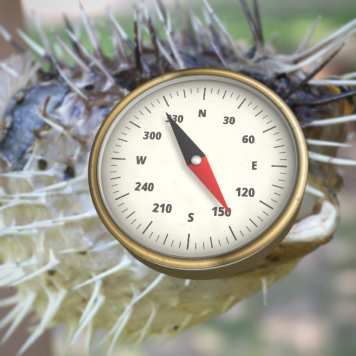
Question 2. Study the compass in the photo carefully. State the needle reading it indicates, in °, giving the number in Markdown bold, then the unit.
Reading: **145** °
